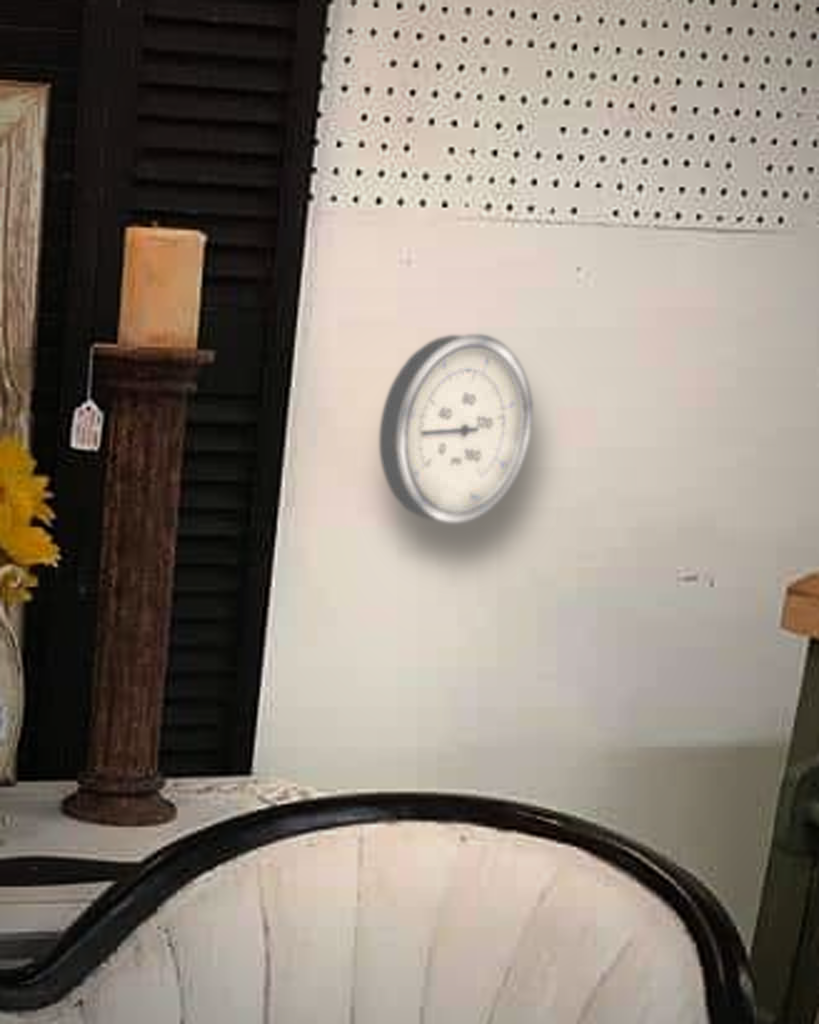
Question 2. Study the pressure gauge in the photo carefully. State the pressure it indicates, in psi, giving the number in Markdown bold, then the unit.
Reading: **20** psi
